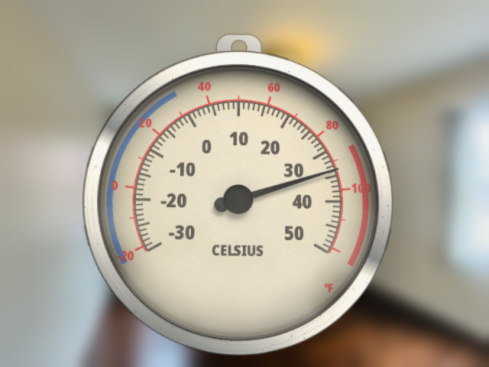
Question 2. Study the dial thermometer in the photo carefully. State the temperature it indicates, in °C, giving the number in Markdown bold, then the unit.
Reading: **34** °C
